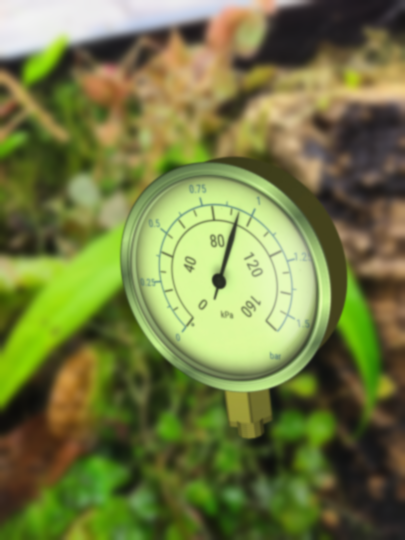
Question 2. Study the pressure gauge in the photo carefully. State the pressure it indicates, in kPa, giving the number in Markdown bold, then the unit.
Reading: **95** kPa
